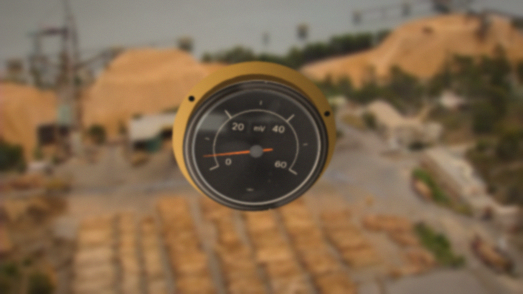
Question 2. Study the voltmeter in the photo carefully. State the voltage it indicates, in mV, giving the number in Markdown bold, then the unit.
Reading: **5** mV
